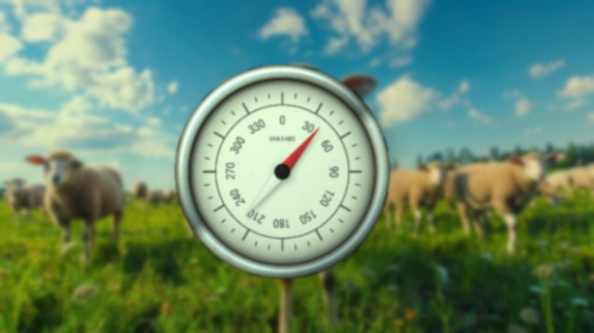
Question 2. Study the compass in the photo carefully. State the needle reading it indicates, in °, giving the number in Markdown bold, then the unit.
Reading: **40** °
